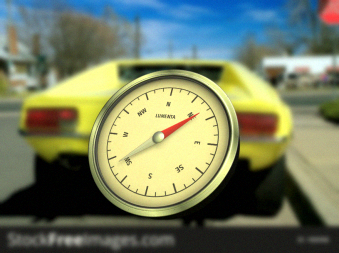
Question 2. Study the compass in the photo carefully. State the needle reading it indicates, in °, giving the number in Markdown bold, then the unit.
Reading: **50** °
